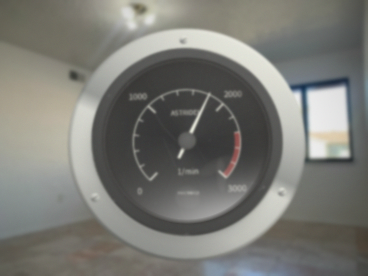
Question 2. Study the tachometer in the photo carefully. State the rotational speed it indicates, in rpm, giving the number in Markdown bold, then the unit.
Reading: **1800** rpm
